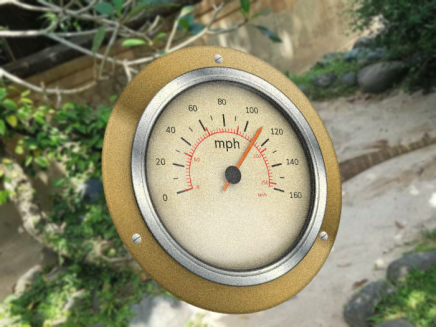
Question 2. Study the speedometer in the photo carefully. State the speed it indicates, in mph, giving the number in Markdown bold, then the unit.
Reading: **110** mph
